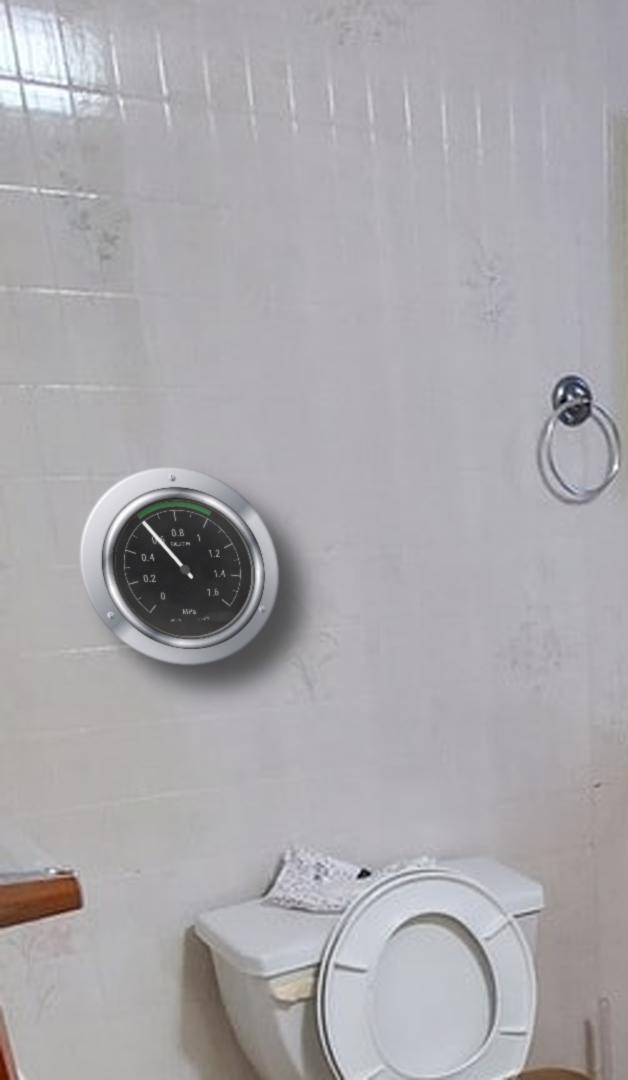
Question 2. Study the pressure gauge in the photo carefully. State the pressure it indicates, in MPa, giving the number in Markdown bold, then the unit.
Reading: **0.6** MPa
